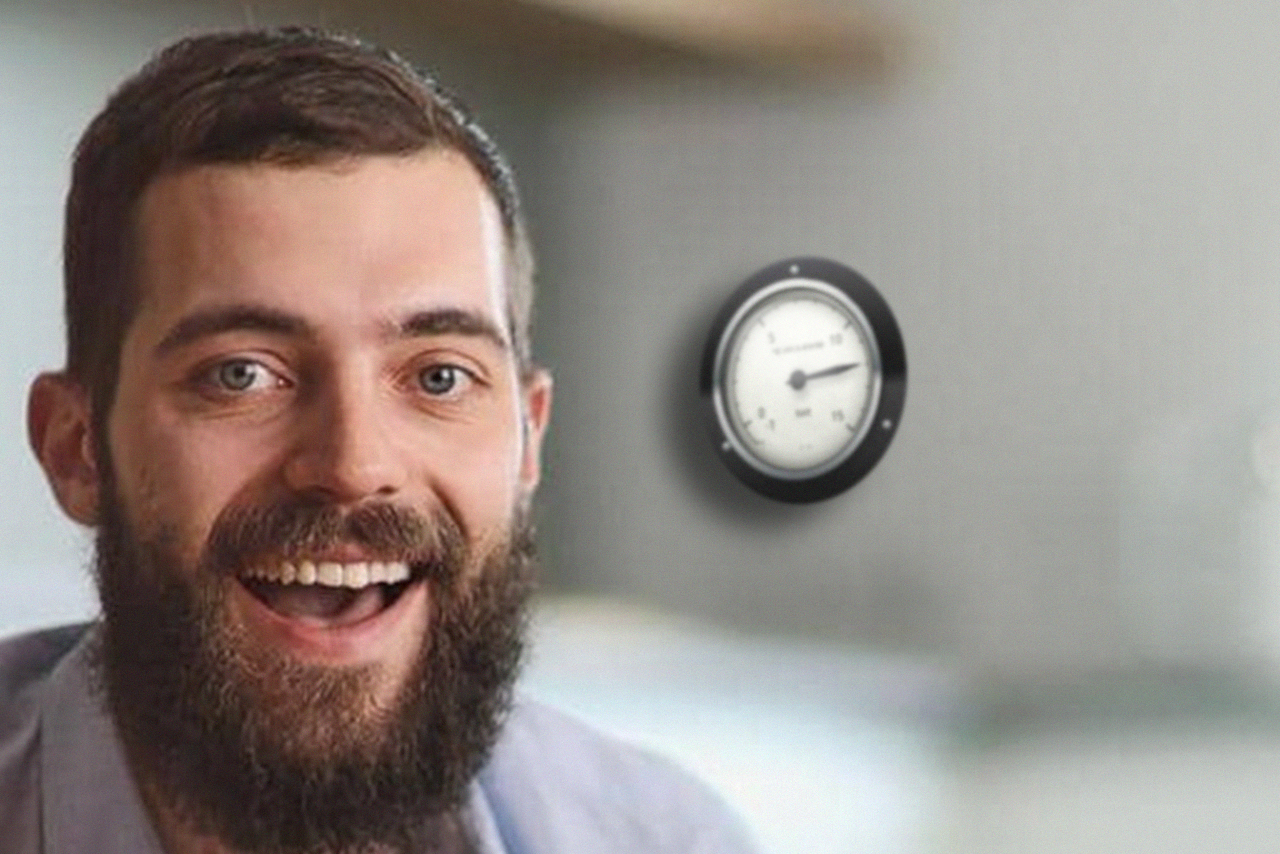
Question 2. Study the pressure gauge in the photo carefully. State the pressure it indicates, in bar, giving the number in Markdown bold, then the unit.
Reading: **12** bar
